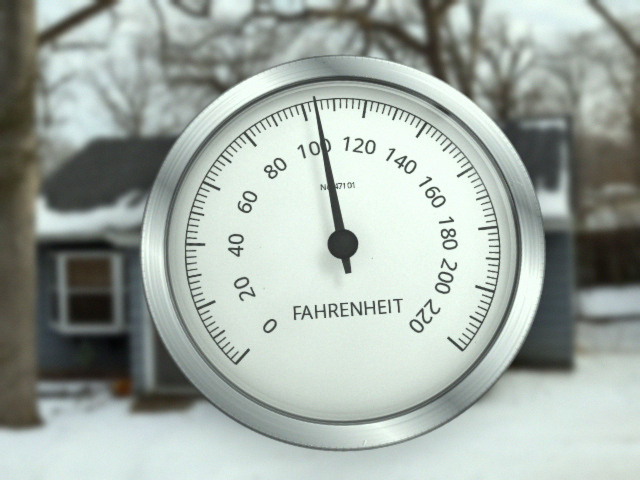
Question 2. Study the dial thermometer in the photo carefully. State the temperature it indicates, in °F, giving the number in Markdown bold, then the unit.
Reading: **104** °F
